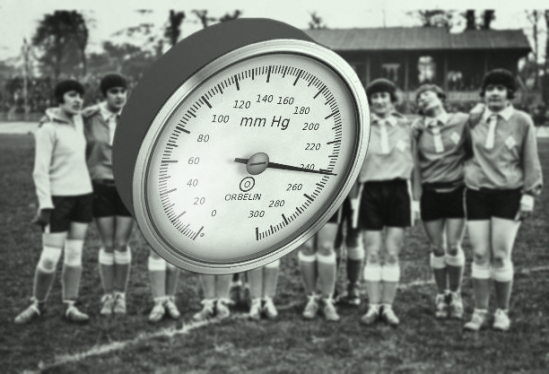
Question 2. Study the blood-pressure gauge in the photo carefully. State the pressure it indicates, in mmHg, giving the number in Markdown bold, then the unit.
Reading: **240** mmHg
